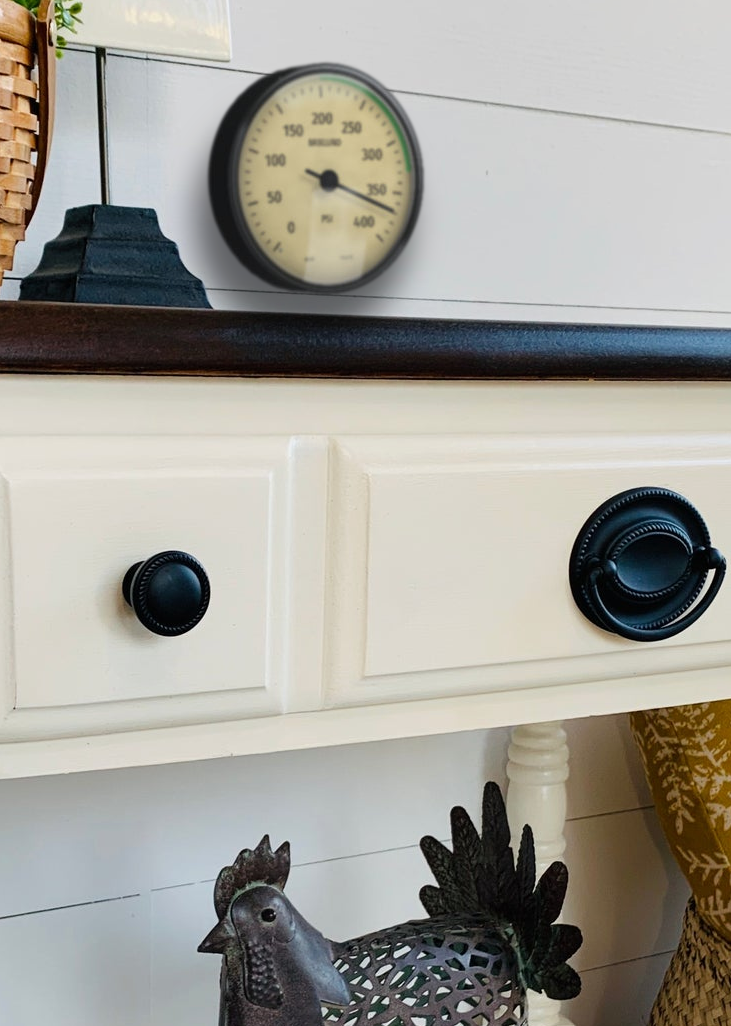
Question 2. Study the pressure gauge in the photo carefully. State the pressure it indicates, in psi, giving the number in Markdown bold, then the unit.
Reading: **370** psi
